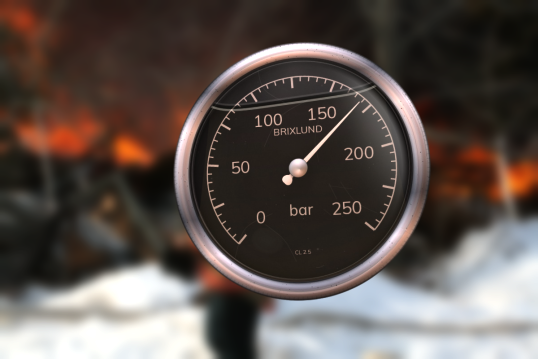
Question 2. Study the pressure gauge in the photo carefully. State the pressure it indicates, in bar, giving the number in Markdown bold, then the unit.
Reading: **170** bar
